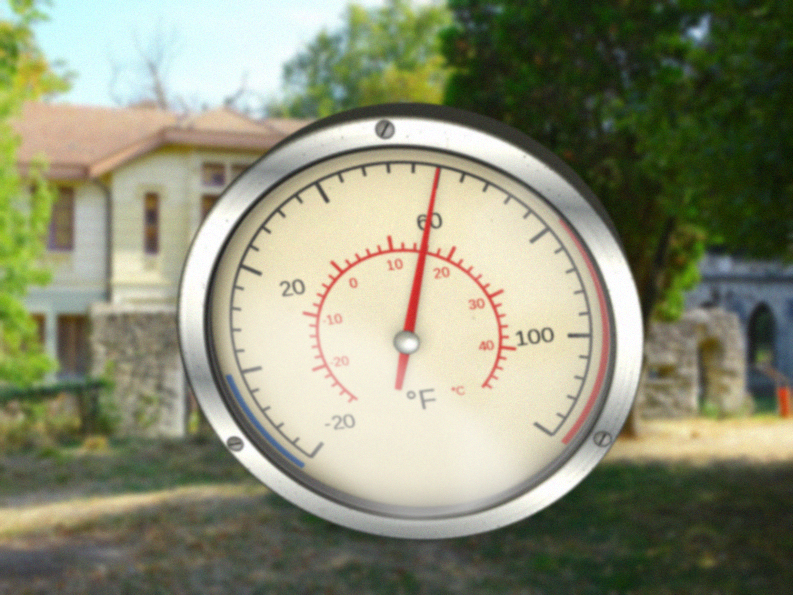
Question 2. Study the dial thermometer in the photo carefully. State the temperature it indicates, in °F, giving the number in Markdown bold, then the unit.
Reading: **60** °F
